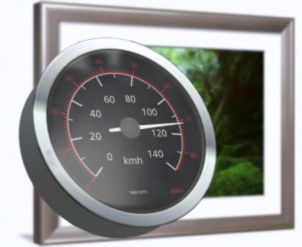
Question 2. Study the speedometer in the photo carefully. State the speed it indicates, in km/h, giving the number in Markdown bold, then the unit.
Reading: **115** km/h
